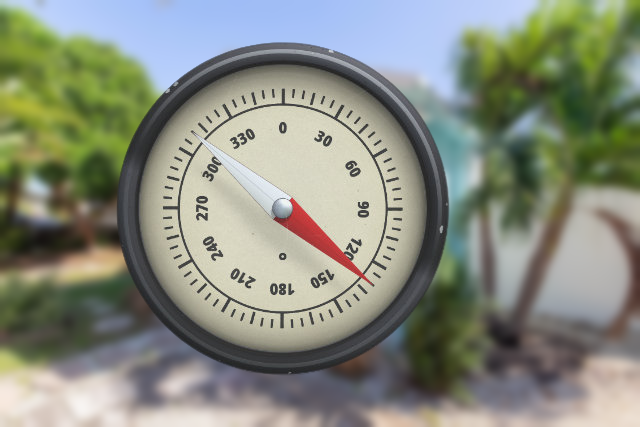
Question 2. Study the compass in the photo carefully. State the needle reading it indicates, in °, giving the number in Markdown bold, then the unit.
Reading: **130** °
